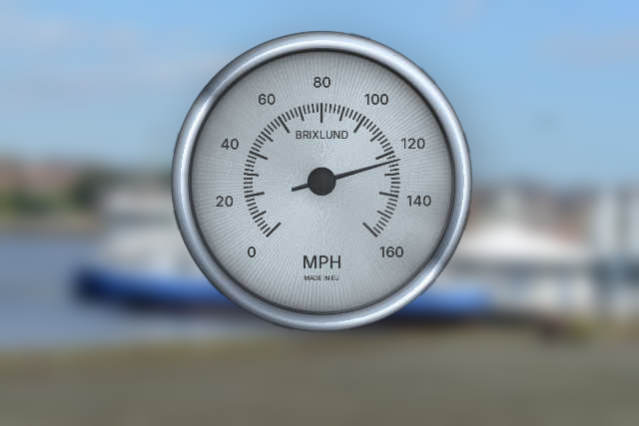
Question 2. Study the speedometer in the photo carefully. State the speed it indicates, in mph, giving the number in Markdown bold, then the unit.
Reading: **124** mph
